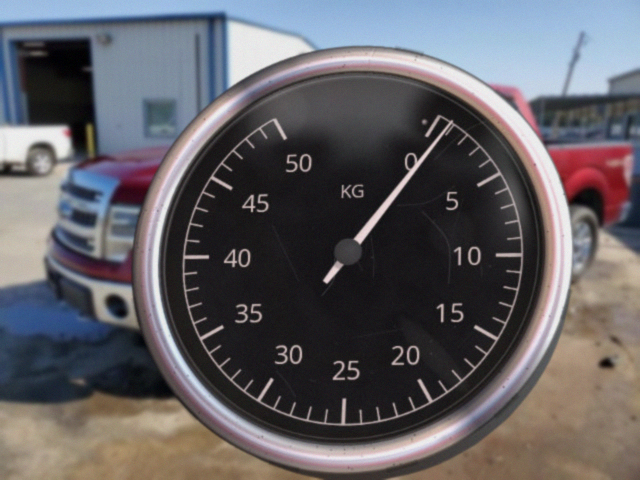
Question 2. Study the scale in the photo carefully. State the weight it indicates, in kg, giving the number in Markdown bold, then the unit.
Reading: **1** kg
